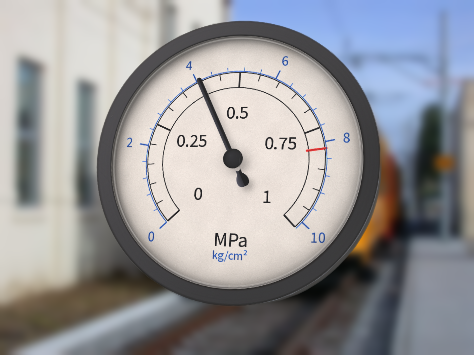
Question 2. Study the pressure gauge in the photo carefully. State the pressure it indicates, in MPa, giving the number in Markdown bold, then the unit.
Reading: **0.4** MPa
